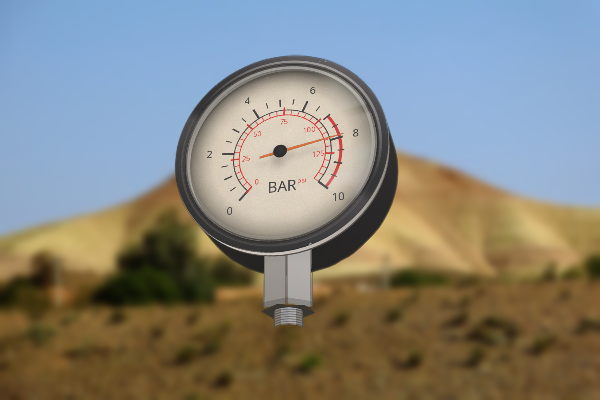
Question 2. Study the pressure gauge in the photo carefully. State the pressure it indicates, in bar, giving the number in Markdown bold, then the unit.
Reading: **8** bar
